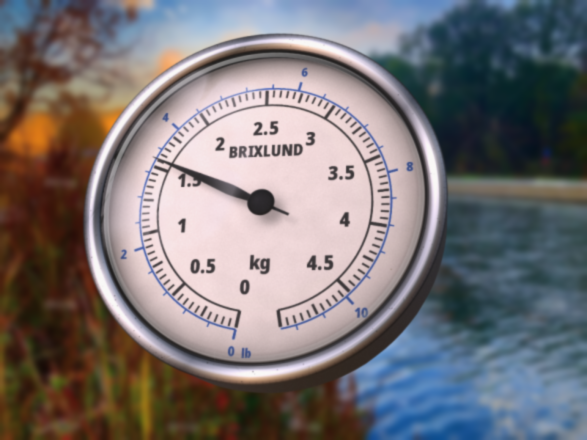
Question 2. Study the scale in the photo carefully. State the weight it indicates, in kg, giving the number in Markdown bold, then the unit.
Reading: **1.55** kg
